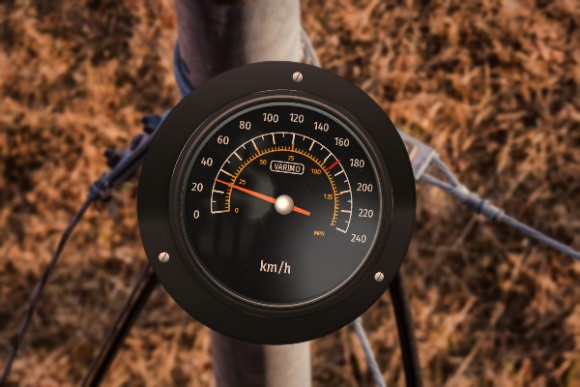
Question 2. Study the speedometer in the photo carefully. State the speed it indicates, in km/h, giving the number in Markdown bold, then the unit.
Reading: **30** km/h
